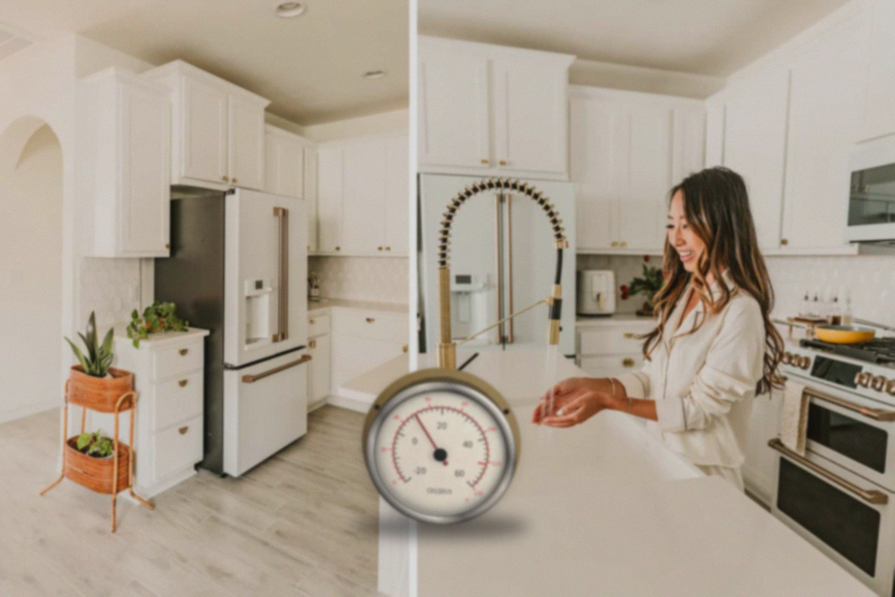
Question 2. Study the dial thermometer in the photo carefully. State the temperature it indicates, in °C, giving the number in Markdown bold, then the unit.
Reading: **10** °C
